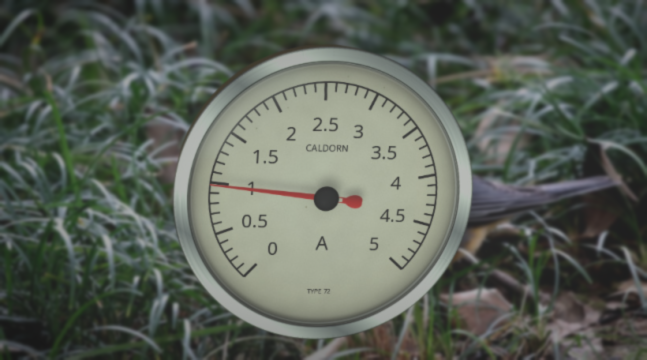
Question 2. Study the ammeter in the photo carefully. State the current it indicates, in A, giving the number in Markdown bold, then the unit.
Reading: **1** A
